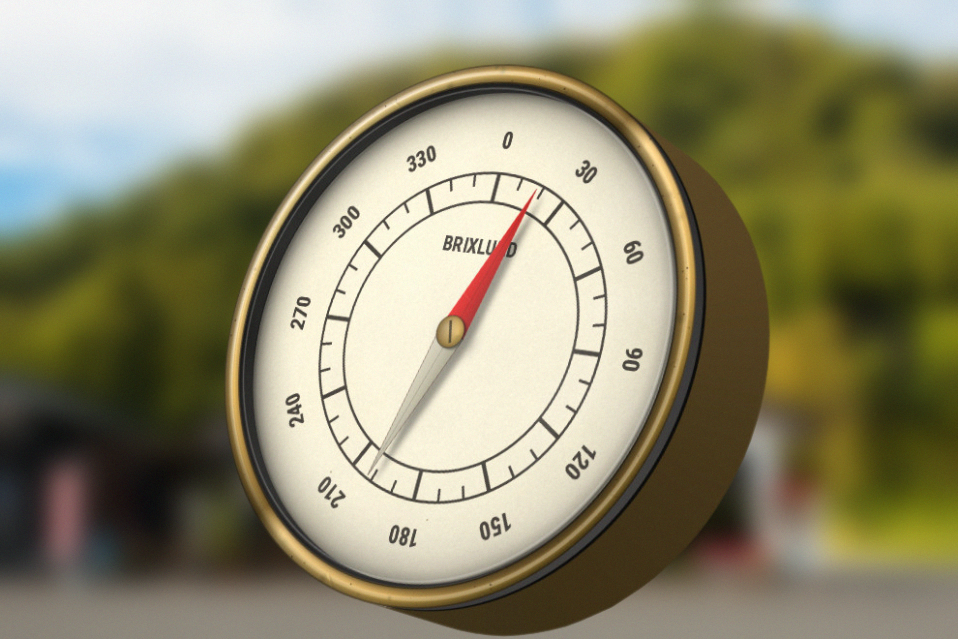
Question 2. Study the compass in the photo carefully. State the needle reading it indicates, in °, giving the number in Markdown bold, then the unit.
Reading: **20** °
